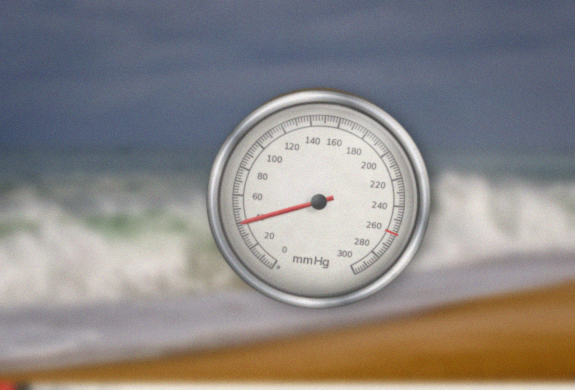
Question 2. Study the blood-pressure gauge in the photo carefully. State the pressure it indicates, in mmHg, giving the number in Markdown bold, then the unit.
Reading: **40** mmHg
